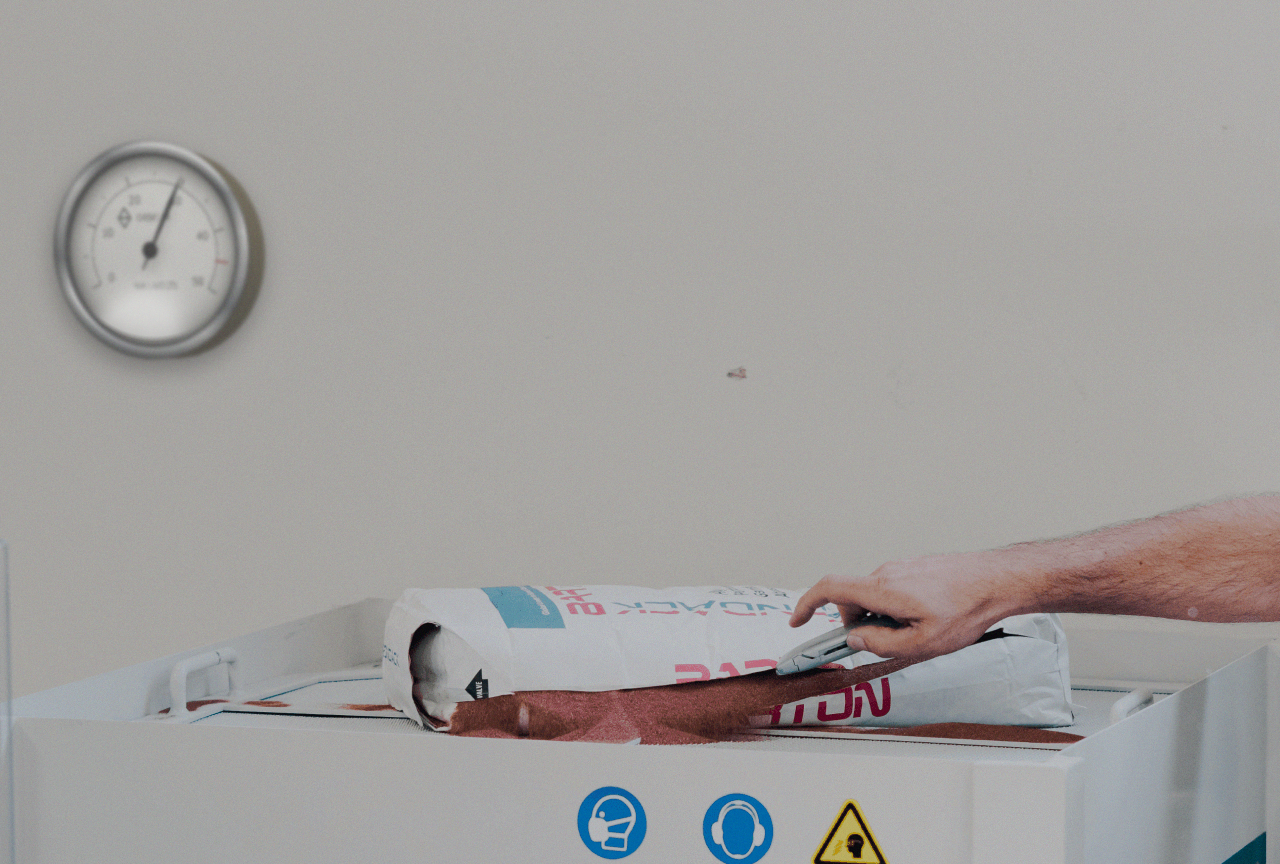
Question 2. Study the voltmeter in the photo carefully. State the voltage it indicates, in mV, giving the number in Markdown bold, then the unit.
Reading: **30** mV
